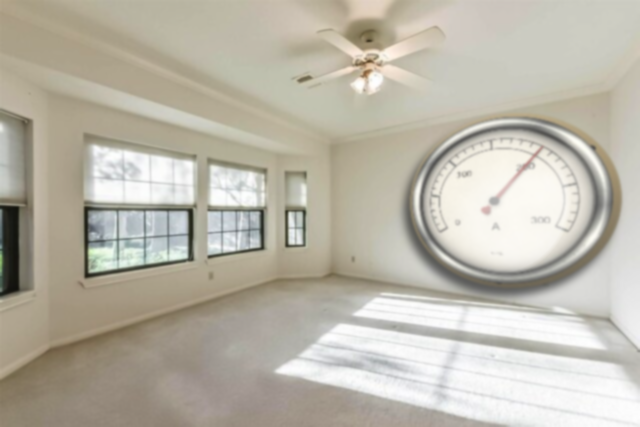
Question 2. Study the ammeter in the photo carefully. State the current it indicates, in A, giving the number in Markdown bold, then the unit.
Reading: **200** A
